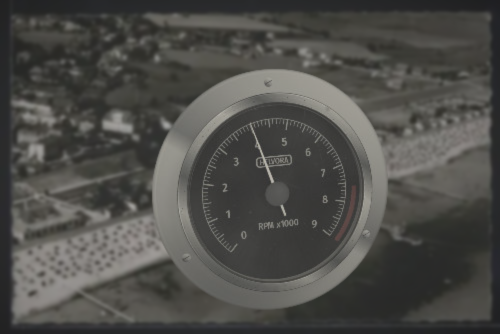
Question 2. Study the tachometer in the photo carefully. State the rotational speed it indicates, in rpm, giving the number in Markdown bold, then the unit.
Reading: **4000** rpm
